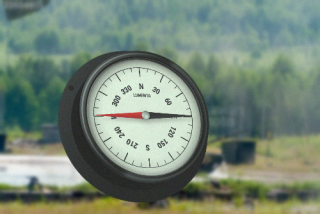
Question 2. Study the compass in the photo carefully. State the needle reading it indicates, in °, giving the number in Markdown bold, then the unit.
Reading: **270** °
